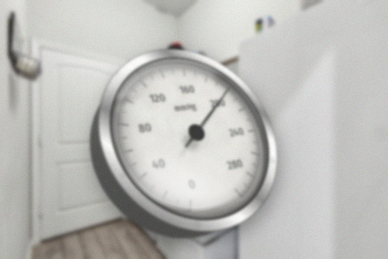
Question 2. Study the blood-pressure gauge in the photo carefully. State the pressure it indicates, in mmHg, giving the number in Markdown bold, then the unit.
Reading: **200** mmHg
